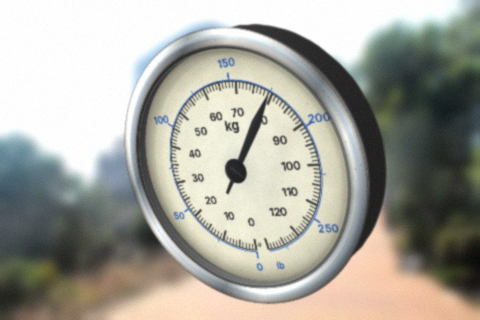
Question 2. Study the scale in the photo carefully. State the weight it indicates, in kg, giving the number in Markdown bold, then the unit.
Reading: **80** kg
